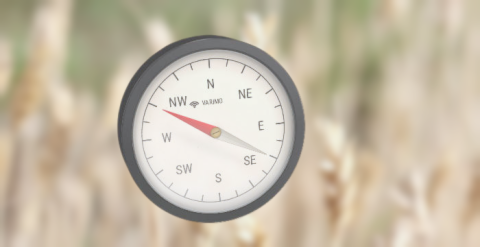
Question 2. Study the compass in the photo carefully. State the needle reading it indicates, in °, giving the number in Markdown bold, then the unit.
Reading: **300** °
